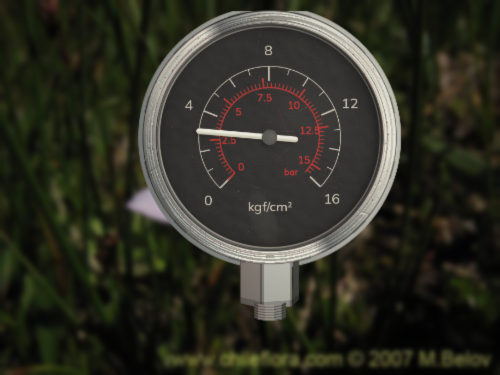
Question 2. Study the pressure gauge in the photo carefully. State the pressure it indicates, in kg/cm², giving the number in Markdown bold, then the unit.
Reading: **3** kg/cm²
